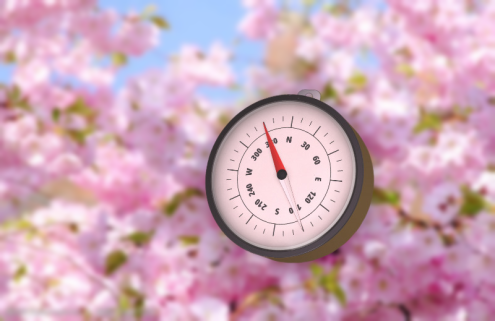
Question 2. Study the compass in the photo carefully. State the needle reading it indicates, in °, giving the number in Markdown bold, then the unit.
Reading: **330** °
